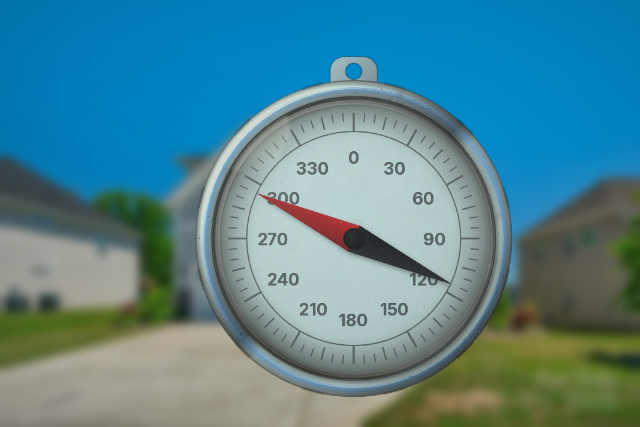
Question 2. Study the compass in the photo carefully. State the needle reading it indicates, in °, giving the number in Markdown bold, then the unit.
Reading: **295** °
